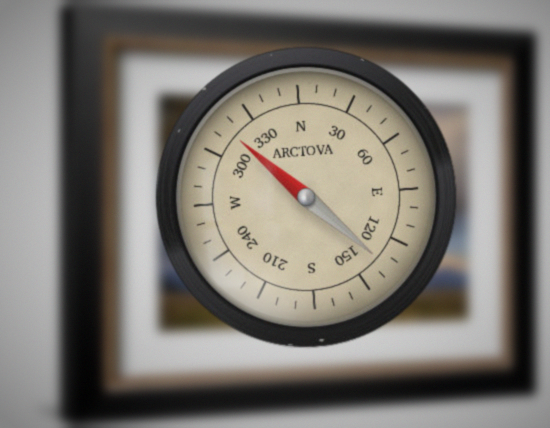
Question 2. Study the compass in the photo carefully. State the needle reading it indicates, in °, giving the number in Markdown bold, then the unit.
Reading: **315** °
